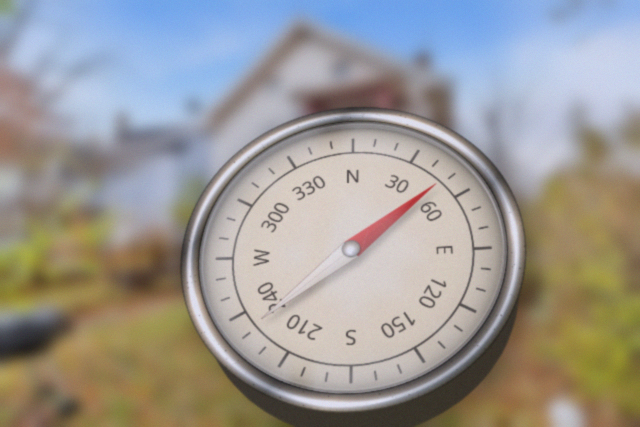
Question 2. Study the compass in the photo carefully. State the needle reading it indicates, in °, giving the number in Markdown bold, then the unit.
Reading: **50** °
